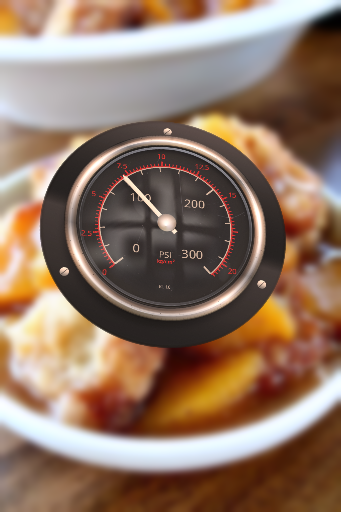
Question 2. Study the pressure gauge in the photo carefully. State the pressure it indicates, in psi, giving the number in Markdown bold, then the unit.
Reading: **100** psi
